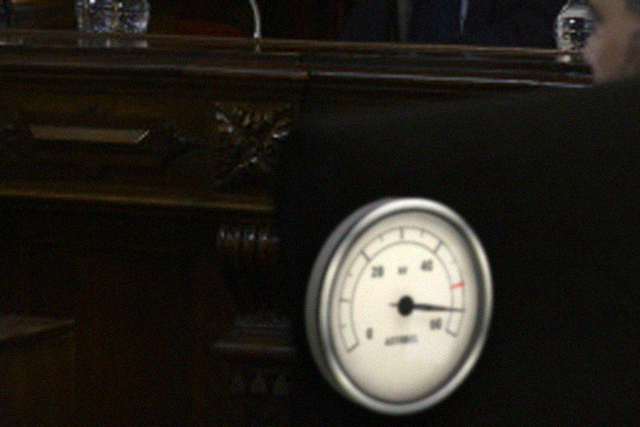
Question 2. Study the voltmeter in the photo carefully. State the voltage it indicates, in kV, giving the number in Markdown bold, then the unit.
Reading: **55** kV
